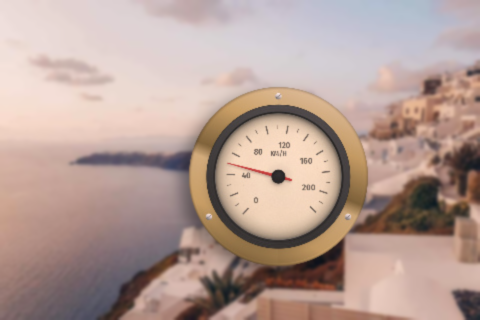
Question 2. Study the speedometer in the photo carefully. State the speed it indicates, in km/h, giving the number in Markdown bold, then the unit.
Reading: **50** km/h
